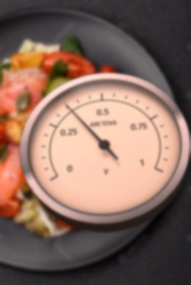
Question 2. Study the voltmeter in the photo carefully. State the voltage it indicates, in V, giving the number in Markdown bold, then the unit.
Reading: **0.35** V
